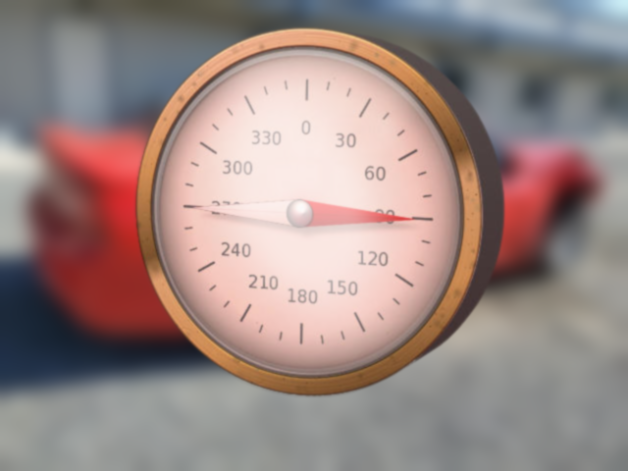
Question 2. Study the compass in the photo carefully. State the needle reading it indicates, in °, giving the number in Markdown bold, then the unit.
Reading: **90** °
